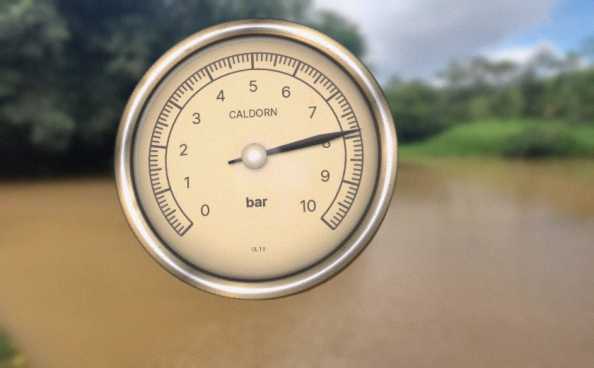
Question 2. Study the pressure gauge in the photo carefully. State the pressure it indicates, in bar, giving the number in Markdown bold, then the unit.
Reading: **7.9** bar
